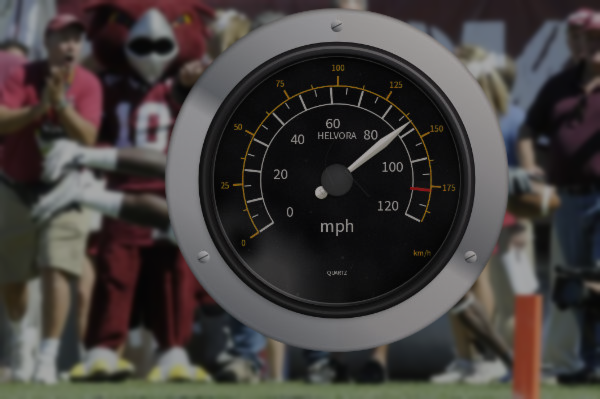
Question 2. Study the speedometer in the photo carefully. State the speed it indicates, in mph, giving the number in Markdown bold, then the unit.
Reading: **87.5** mph
